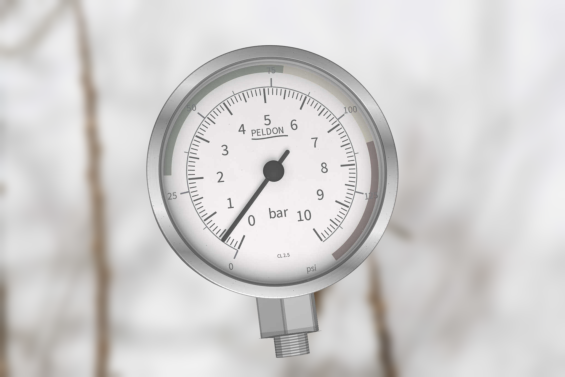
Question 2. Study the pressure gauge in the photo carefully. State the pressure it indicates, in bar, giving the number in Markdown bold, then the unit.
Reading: **0.4** bar
